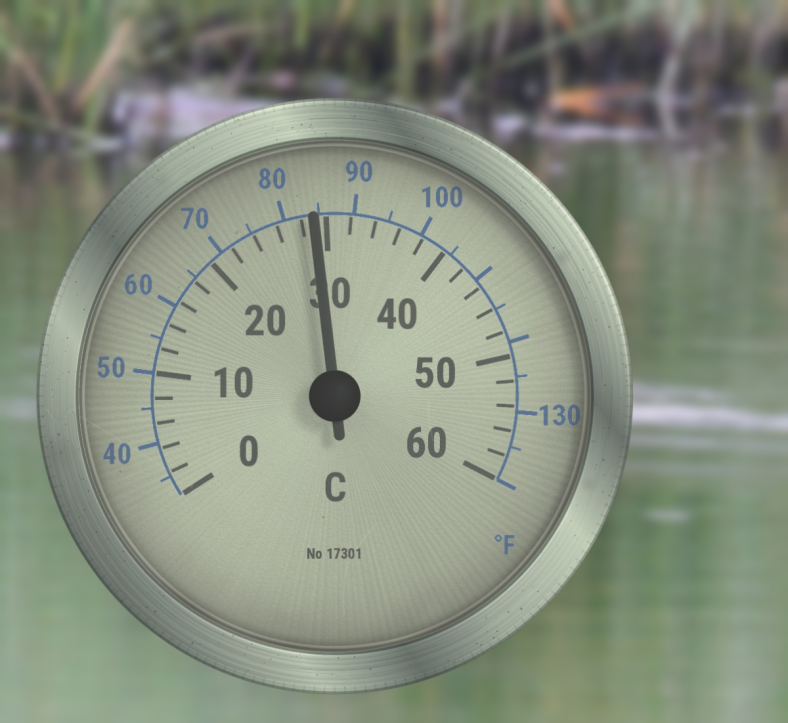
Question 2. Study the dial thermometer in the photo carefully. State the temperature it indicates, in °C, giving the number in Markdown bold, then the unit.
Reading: **29** °C
